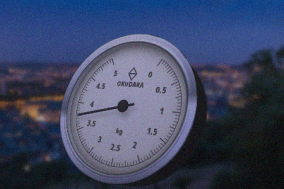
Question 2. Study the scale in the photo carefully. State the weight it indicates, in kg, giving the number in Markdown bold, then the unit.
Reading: **3.75** kg
